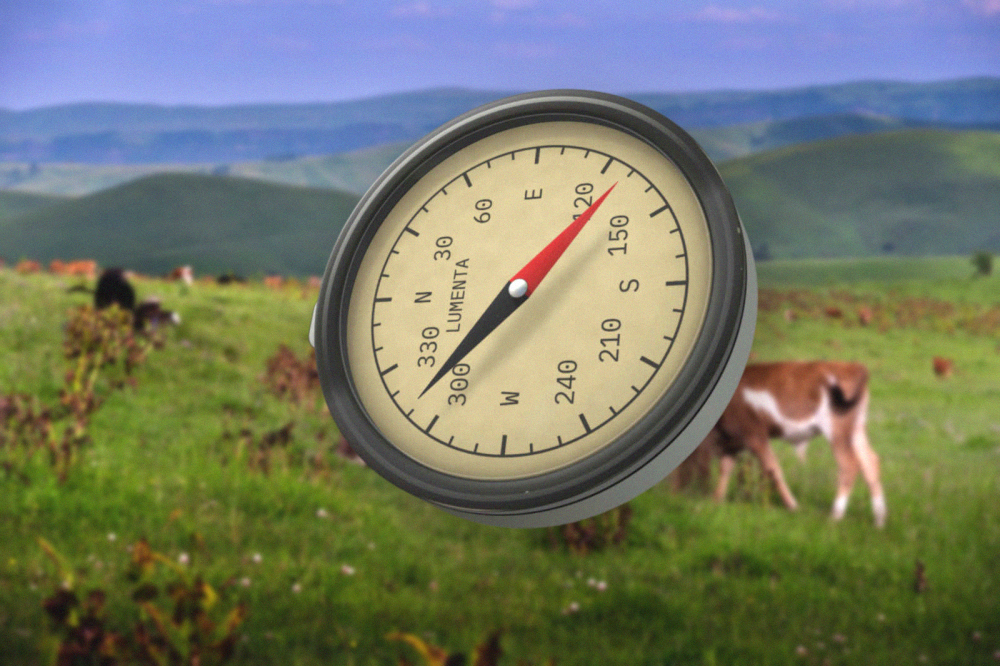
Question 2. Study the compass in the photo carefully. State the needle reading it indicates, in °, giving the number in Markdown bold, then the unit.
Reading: **130** °
